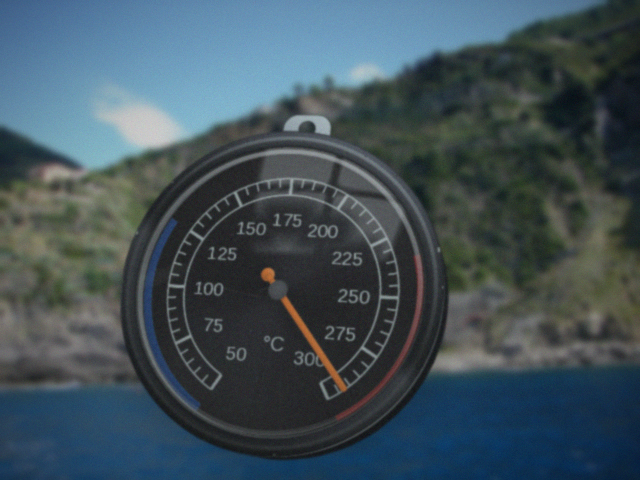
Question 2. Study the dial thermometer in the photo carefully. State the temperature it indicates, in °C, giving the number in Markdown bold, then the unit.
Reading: **292.5** °C
